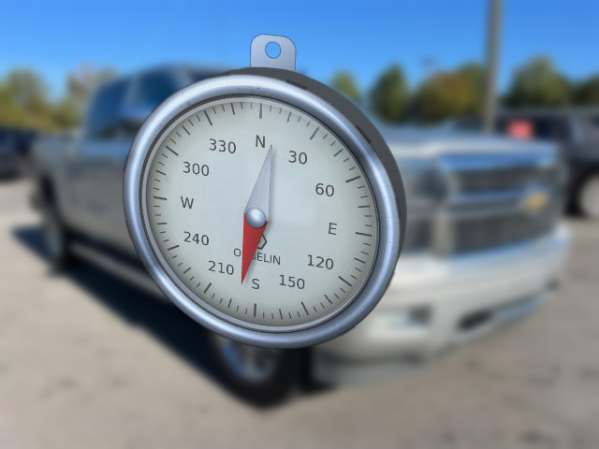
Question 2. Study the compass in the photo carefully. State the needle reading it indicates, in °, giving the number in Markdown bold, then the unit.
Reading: **190** °
